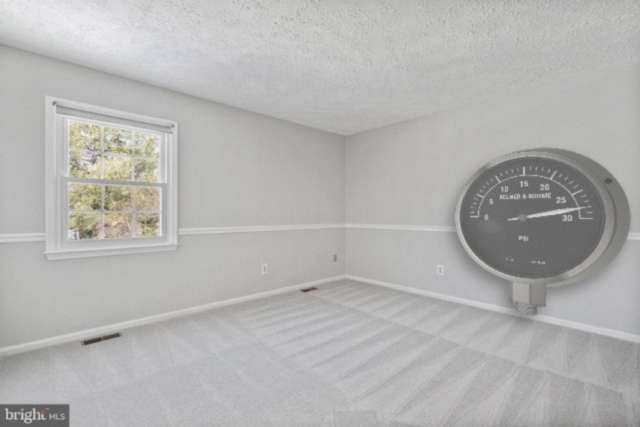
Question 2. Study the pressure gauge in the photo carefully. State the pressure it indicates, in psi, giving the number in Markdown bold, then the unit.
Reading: **28** psi
